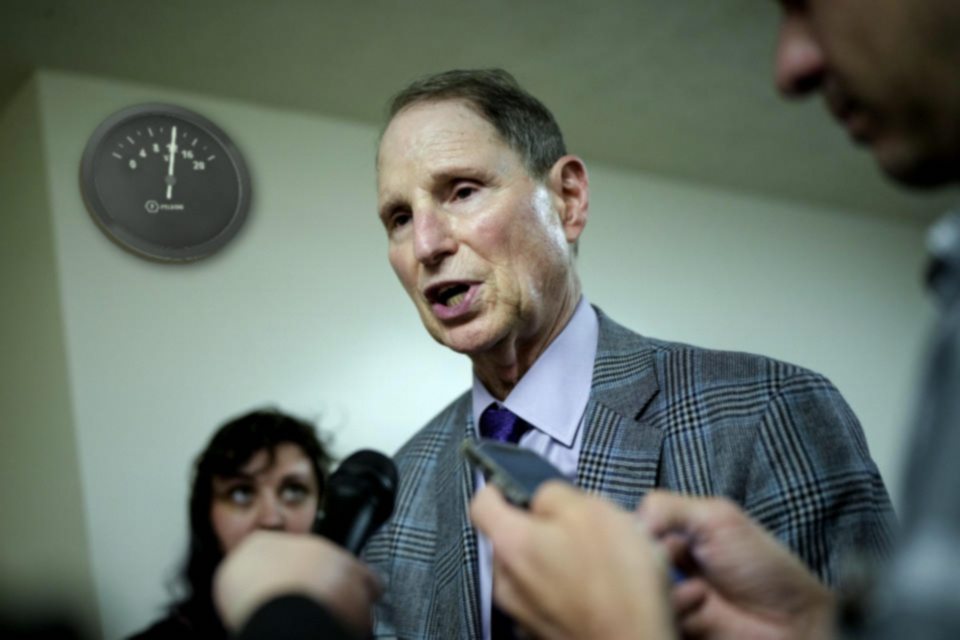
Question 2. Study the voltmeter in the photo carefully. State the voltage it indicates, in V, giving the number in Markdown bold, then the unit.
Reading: **12** V
